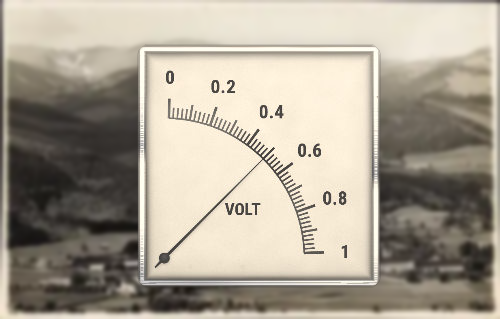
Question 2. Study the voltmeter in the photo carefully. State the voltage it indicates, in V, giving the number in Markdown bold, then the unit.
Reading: **0.5** V
